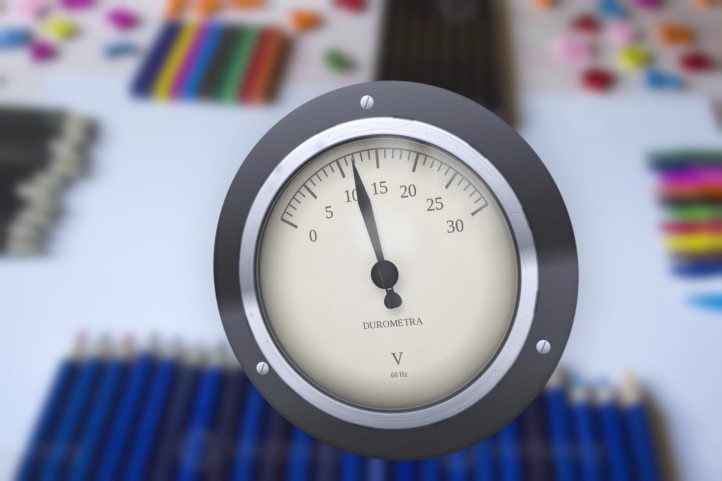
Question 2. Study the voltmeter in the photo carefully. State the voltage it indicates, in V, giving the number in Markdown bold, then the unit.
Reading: **12** V
